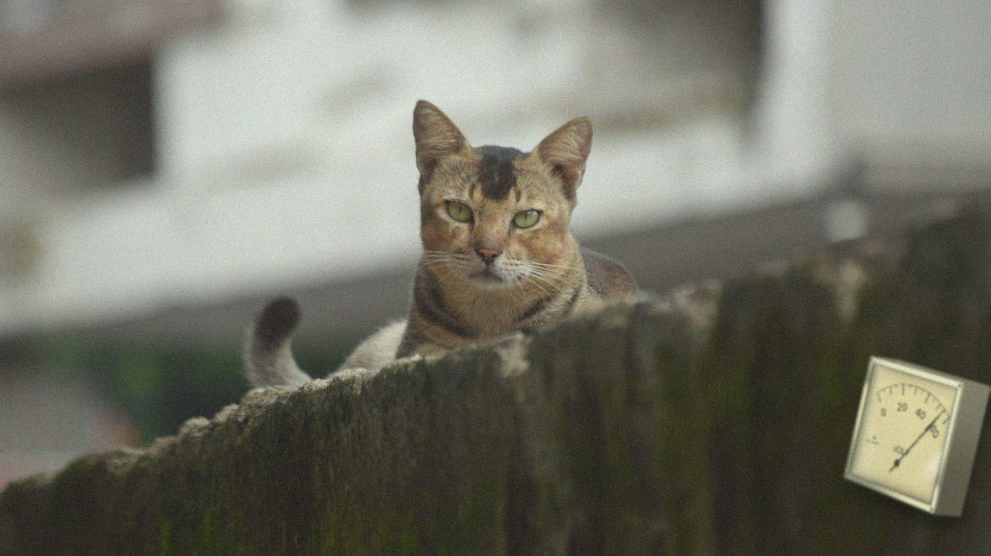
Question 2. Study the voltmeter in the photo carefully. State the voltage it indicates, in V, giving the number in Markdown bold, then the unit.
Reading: **55** V
